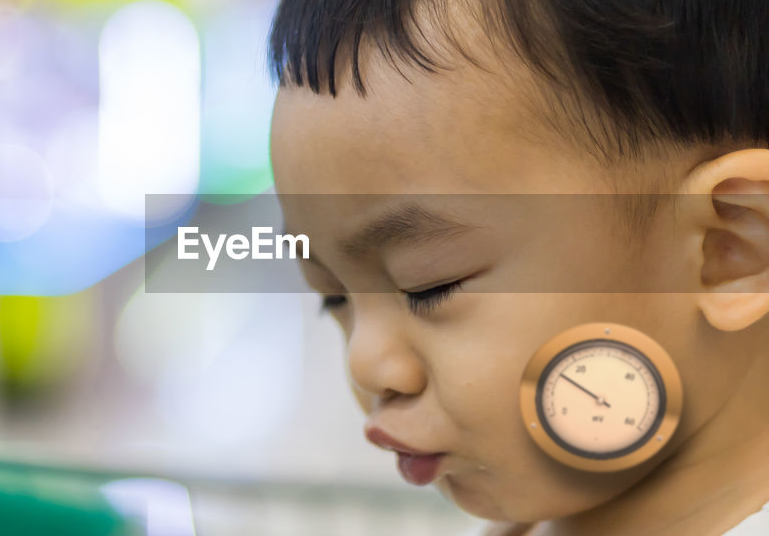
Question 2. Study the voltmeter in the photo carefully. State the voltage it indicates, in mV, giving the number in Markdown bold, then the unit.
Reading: **14** mV
